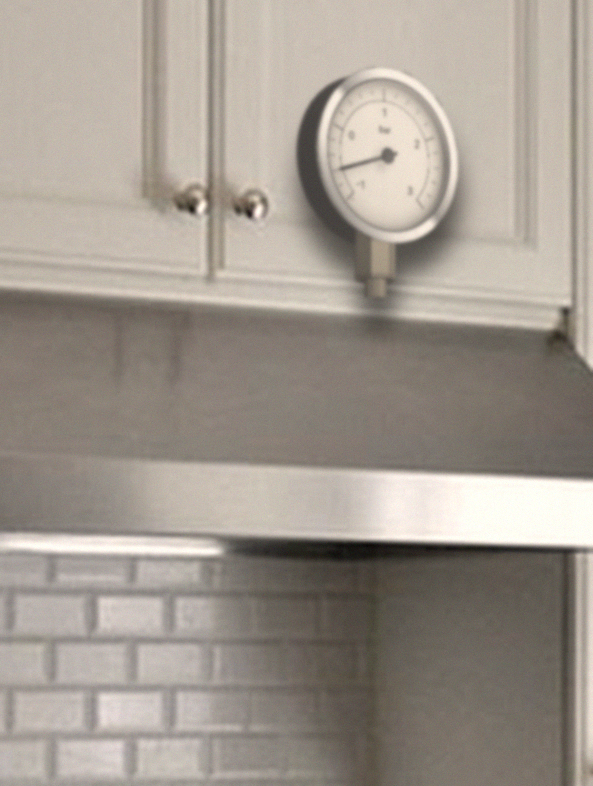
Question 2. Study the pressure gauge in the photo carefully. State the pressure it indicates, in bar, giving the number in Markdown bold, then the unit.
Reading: **-0.6** bar
